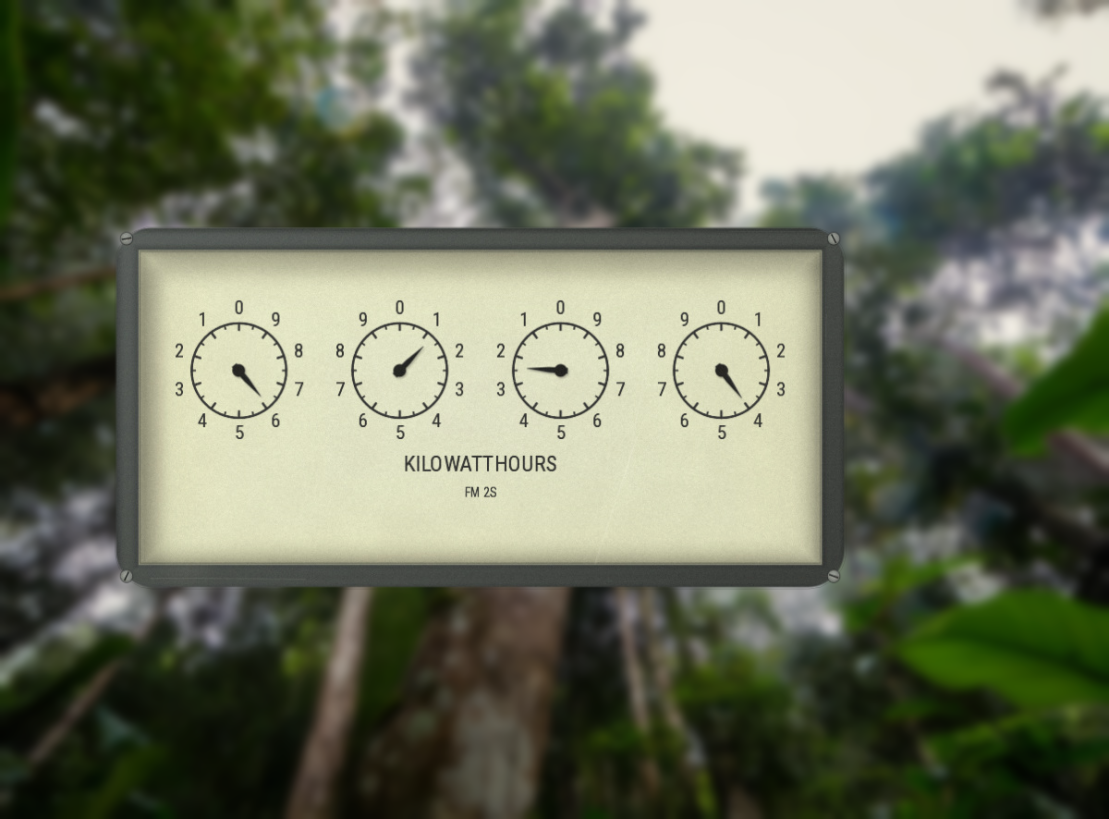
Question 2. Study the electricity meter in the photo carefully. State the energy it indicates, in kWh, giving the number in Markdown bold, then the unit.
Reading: **6124** kWh
